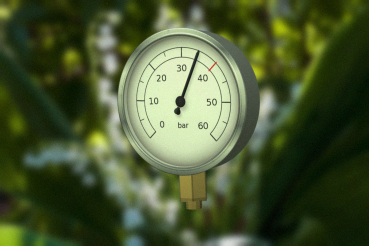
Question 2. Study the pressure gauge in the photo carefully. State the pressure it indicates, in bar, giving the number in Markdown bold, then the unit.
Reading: **35** bar
